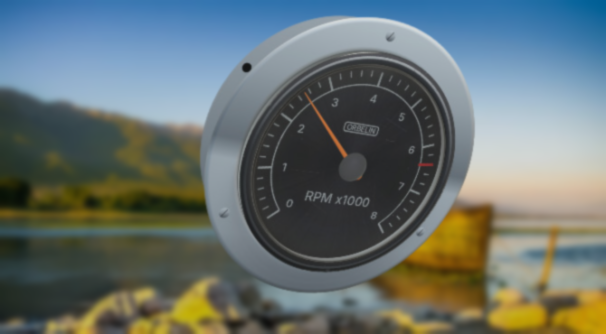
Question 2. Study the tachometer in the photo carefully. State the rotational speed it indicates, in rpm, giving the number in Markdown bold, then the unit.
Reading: **2500** rpm
